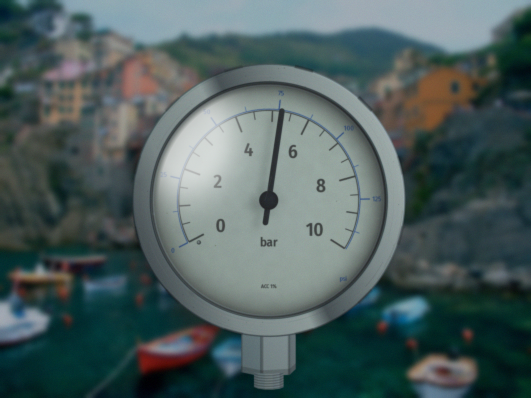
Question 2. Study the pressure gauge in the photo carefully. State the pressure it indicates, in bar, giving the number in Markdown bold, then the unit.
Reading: **5.25** bar
